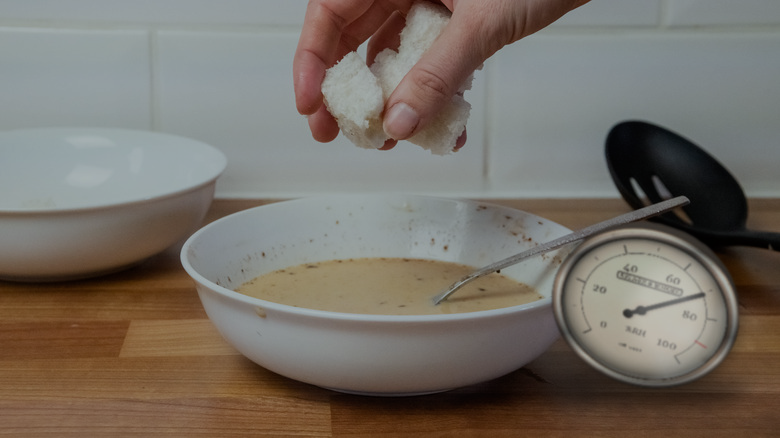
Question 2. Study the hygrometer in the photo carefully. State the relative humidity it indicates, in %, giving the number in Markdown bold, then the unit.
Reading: **70** %
